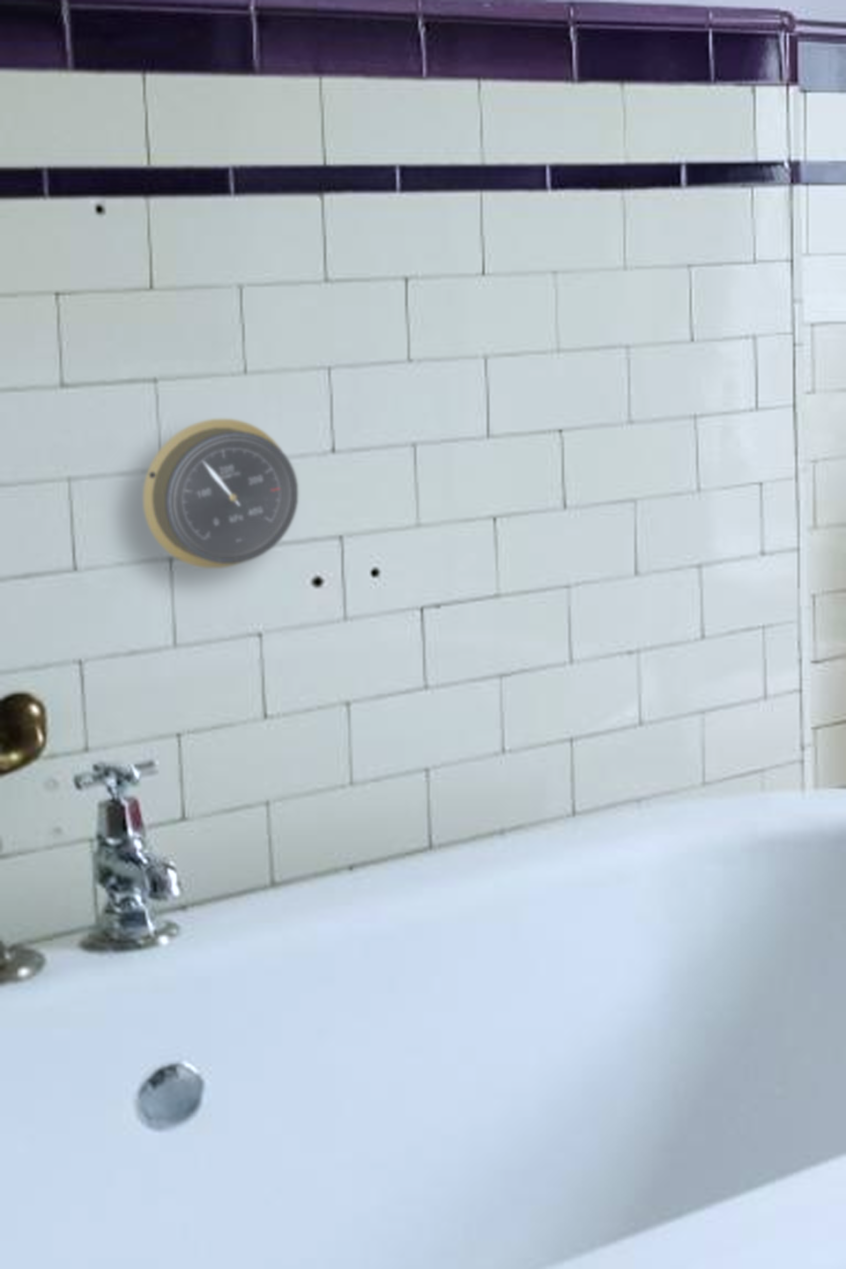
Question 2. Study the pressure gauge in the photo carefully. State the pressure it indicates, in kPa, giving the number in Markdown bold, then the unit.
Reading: **160** kPa
